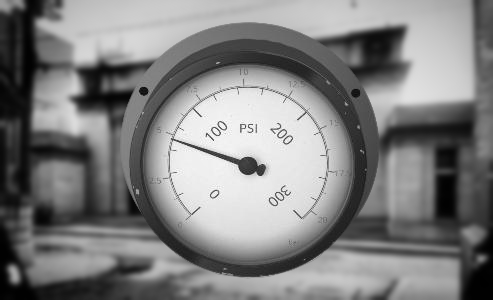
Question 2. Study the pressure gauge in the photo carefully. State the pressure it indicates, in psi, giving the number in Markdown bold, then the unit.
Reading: **70** psi
